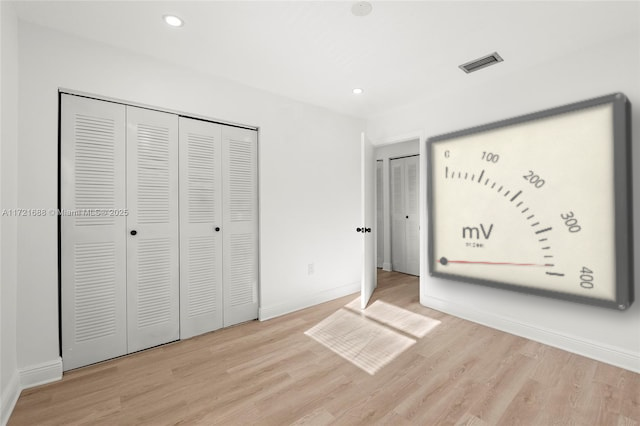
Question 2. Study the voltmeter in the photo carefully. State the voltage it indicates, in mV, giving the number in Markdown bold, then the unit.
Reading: **380** mV
